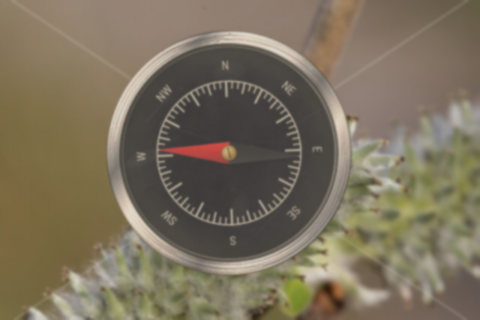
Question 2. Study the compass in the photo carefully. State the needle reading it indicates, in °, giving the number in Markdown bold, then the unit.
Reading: **275** °
